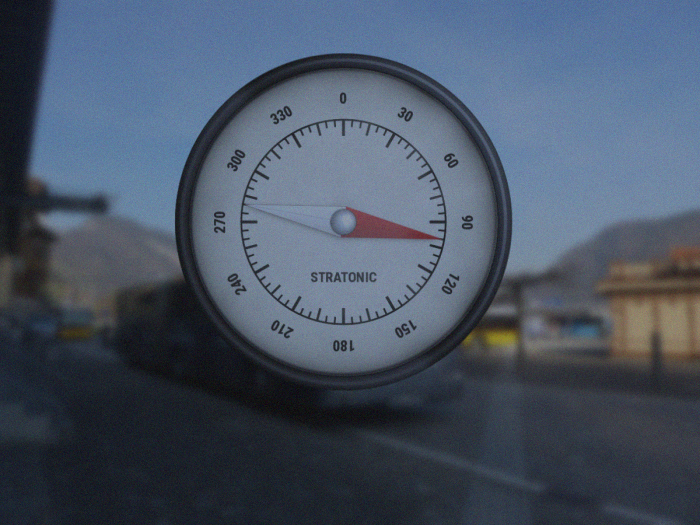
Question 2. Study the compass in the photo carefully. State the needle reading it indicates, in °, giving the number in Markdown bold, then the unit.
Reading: **100** °
